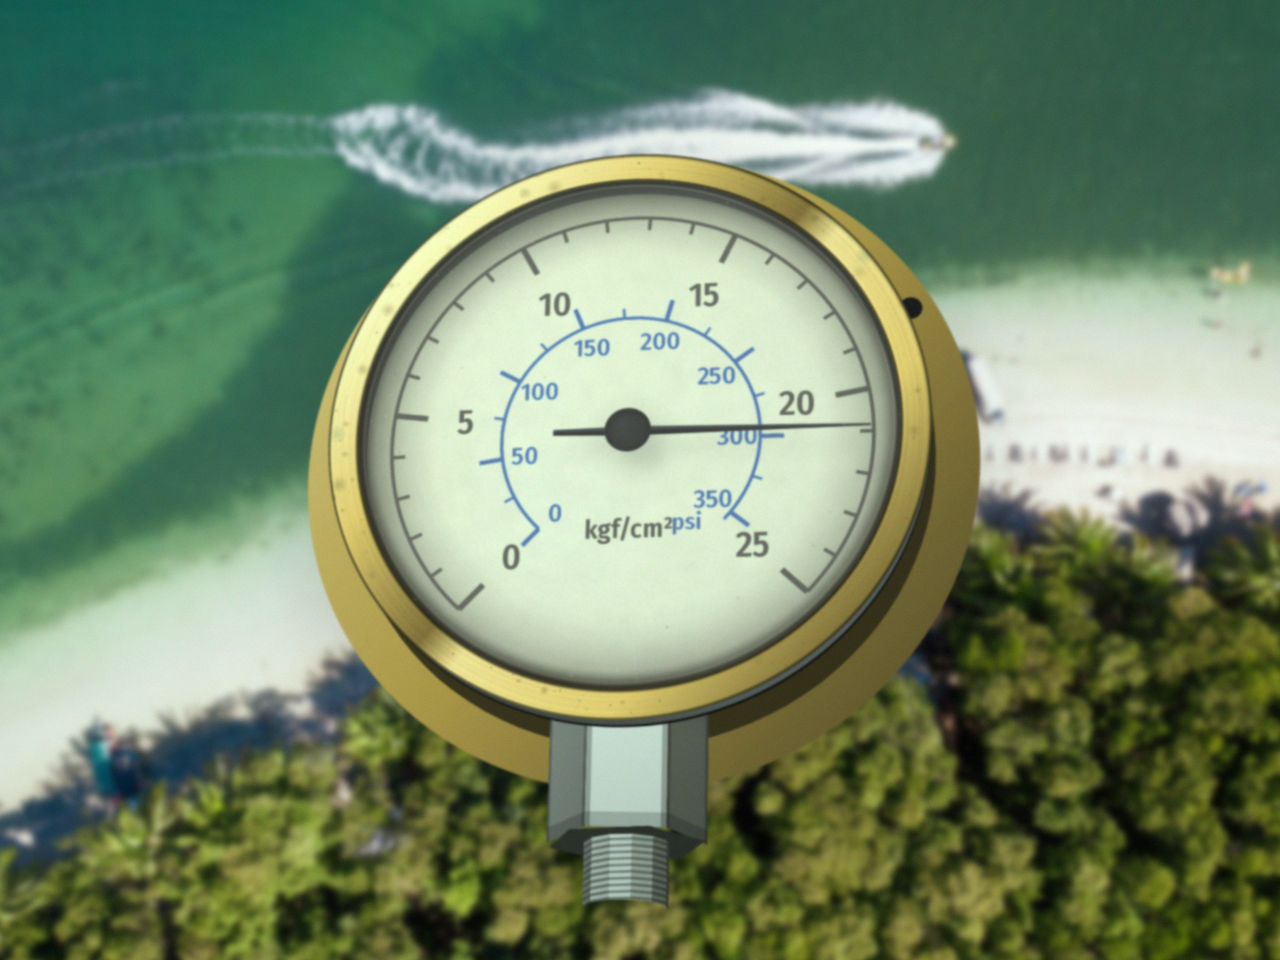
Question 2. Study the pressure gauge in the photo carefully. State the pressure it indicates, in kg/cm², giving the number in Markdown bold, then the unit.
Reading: **21** kg/cm²
